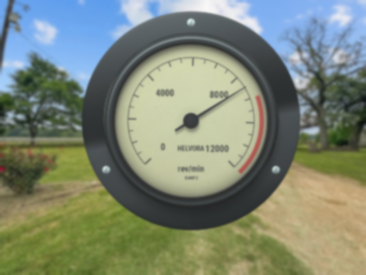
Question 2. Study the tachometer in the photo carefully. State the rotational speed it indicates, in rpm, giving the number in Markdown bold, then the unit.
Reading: **8500** rpm
